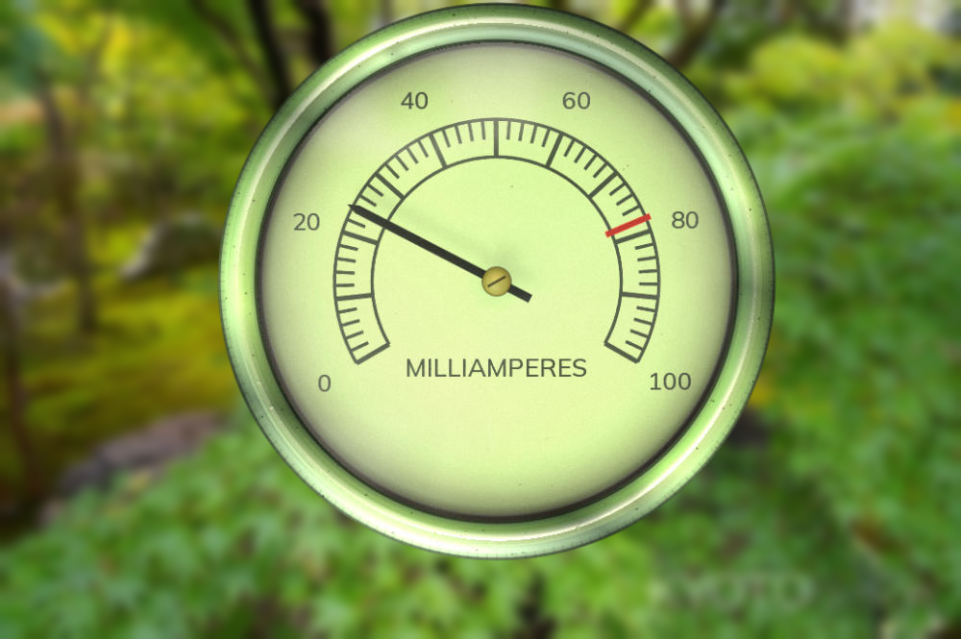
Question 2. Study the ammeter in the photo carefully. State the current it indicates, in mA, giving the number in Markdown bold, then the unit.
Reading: **24** mA
